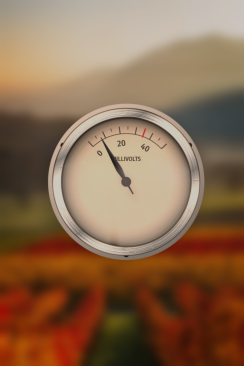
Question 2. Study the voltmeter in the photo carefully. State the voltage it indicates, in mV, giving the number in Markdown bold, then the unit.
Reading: **7.5** mV
